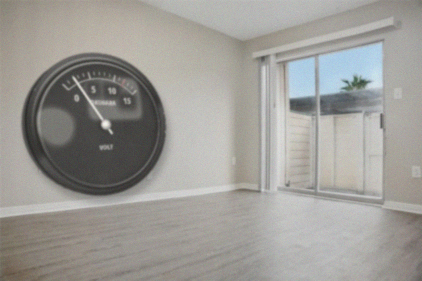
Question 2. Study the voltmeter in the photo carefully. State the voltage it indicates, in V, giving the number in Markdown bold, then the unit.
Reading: **2** V
